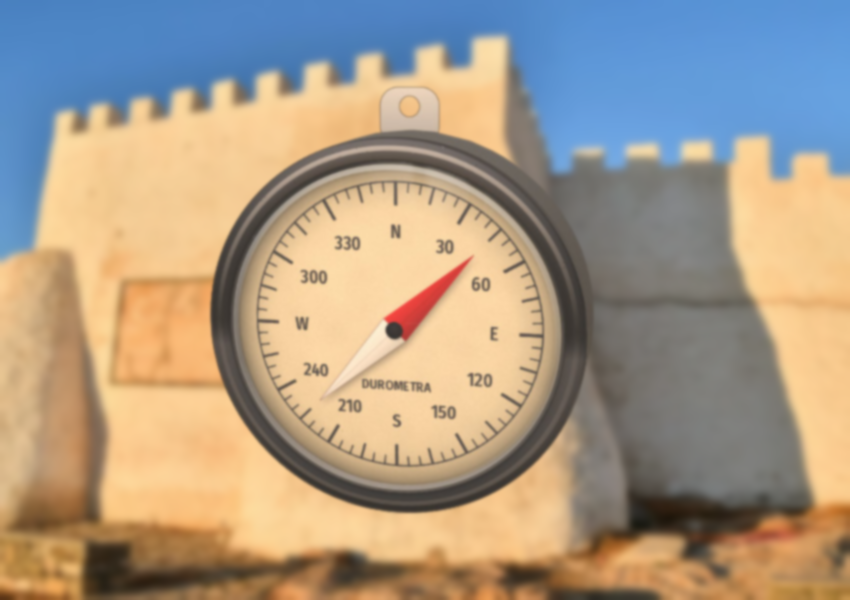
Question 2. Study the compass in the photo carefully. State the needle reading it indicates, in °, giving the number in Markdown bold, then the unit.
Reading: **45** °
